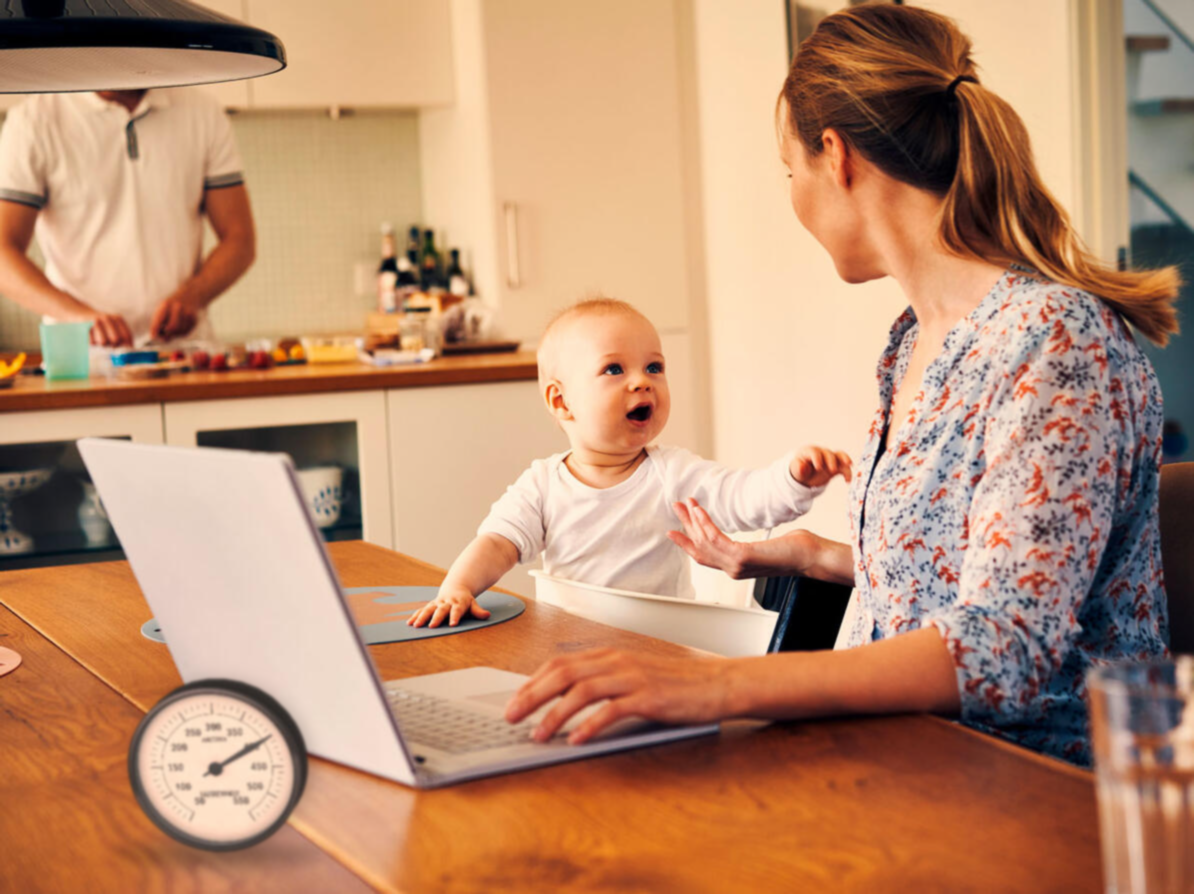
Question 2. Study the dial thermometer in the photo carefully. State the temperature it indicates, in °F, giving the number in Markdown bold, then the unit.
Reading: **400** °F
